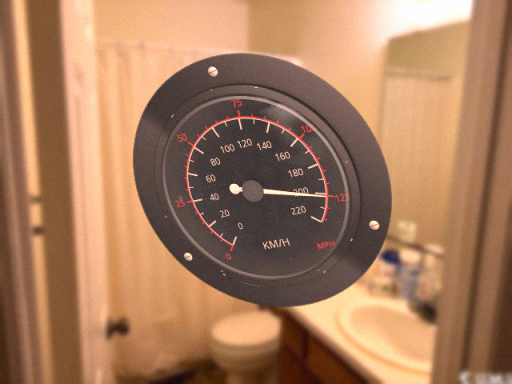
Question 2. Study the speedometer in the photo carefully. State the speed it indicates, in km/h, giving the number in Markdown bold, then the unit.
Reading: **200** km/h
